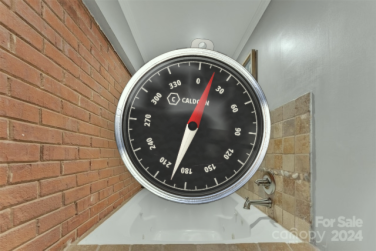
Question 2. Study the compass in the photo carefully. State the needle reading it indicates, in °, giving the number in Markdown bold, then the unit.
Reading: **15** °
